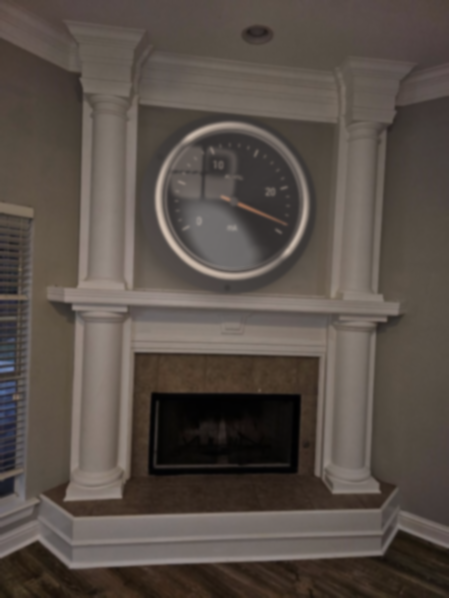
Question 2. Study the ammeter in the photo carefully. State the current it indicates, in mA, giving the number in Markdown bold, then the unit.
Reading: **24** mA
